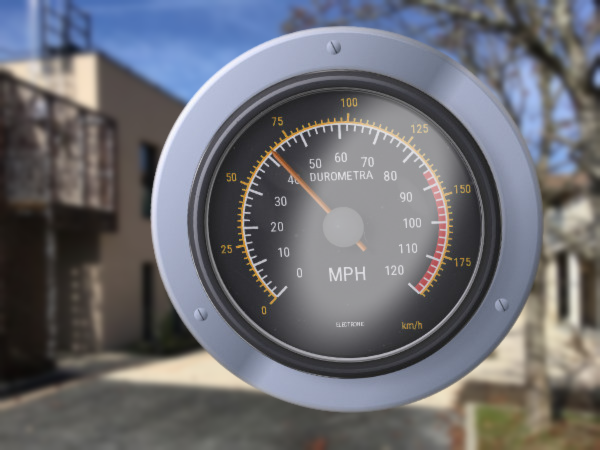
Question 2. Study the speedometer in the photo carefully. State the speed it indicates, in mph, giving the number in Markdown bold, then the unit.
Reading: **42** mph
